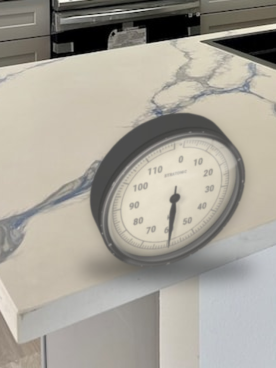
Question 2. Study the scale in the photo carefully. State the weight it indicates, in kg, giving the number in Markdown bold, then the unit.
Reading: **60** kg
